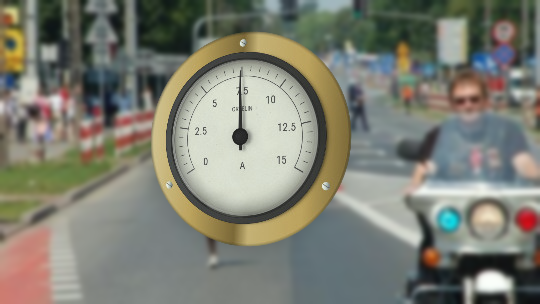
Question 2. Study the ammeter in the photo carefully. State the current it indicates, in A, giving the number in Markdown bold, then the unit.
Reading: **7.5** A
